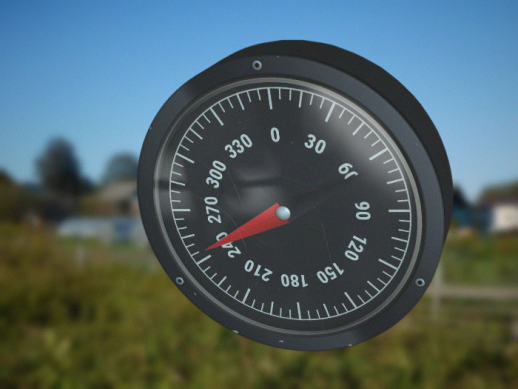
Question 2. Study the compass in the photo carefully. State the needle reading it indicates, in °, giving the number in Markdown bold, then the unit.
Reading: **245** °
